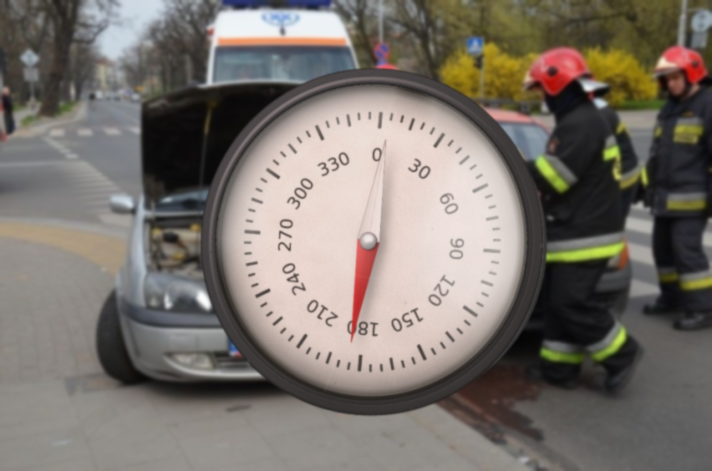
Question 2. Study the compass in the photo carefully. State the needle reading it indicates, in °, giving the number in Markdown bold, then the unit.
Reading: **185** °
